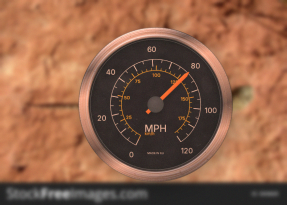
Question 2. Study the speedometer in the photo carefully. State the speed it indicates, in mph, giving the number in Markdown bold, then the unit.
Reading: **80** mph
